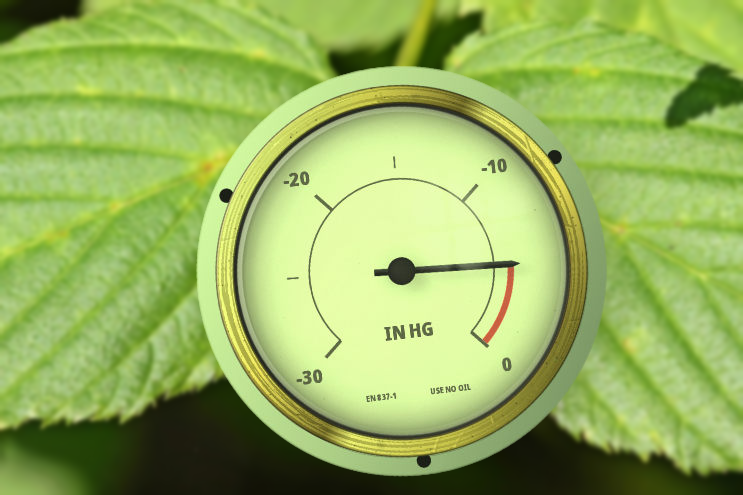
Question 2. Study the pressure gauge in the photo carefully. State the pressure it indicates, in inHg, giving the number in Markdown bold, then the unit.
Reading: **-5** inHg
